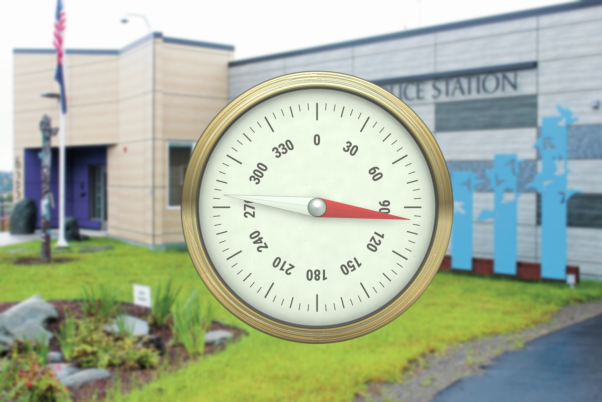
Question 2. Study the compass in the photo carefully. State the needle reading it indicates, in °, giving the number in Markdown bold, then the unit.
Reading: **97.5** °
